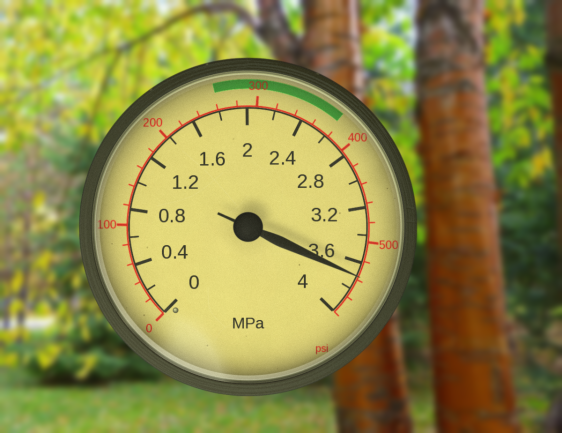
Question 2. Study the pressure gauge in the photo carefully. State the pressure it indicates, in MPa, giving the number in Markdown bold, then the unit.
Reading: **3.7** MPa
